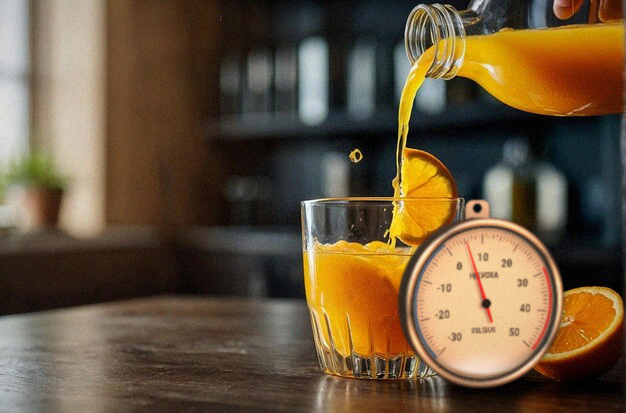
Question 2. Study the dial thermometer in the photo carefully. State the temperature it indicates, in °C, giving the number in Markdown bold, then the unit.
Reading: **5** °C
